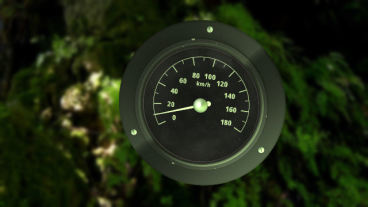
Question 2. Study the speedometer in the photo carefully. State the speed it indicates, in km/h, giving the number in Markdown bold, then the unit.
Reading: **10** km/h
